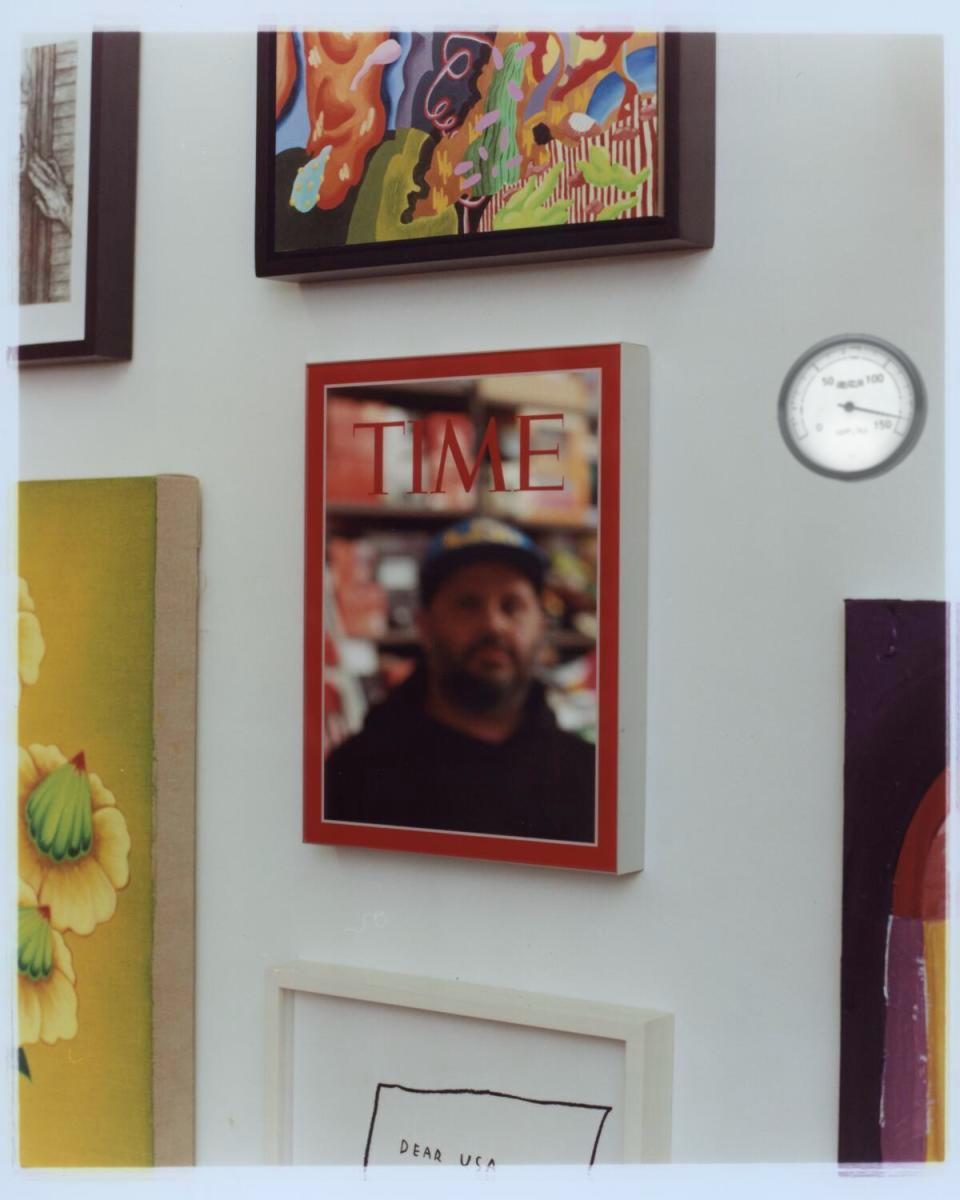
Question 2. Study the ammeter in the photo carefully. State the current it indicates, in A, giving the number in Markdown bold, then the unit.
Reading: **140** A
